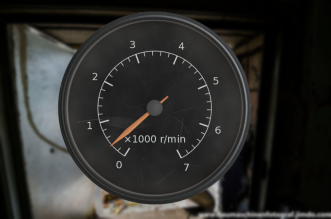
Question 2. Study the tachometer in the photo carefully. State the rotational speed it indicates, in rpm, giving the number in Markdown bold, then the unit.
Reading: **400** rpm
